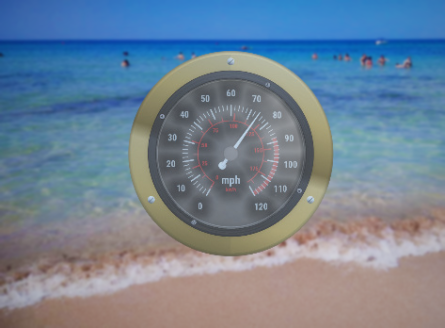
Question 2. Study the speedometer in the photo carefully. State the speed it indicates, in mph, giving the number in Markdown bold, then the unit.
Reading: **74** mph
